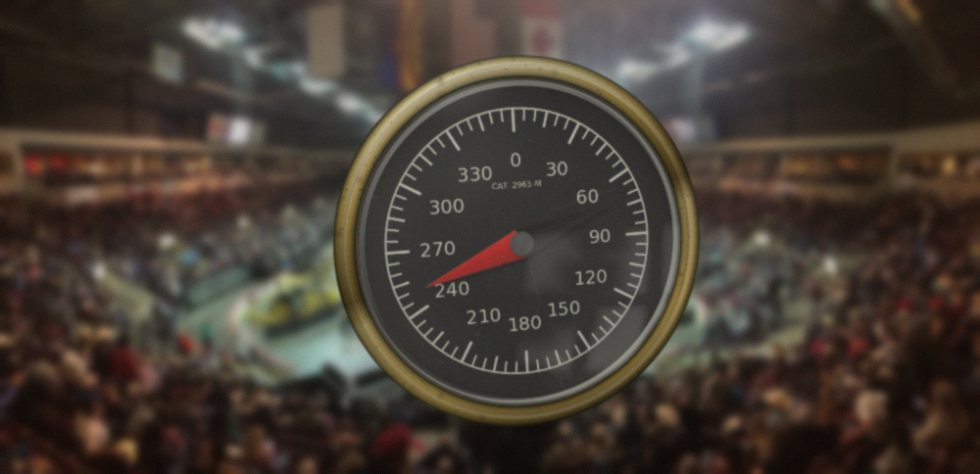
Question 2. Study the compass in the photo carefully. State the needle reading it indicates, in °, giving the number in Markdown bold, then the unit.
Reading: **250** °
